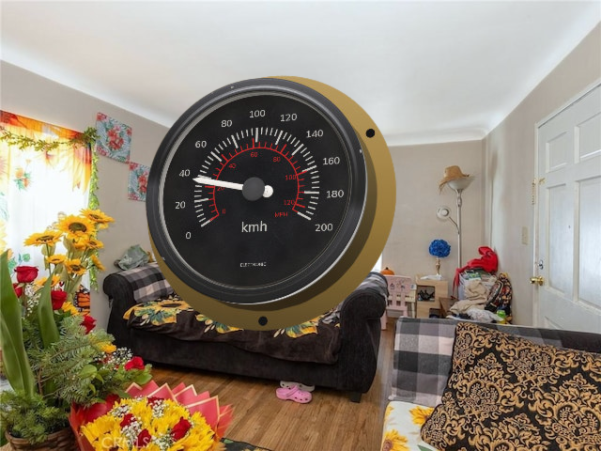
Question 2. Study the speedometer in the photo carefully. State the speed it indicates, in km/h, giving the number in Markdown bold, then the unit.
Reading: **36** km/h
